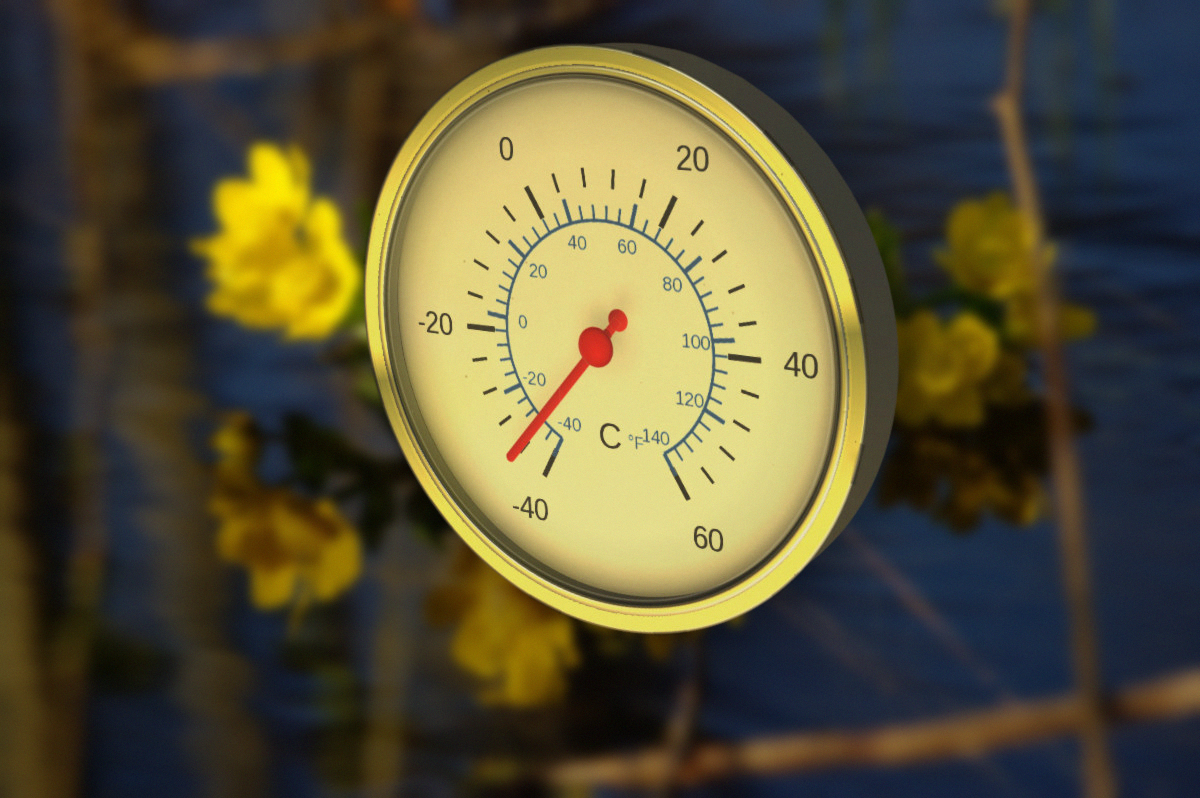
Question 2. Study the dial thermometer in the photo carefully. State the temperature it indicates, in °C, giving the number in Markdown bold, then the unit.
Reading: **-36** °C
